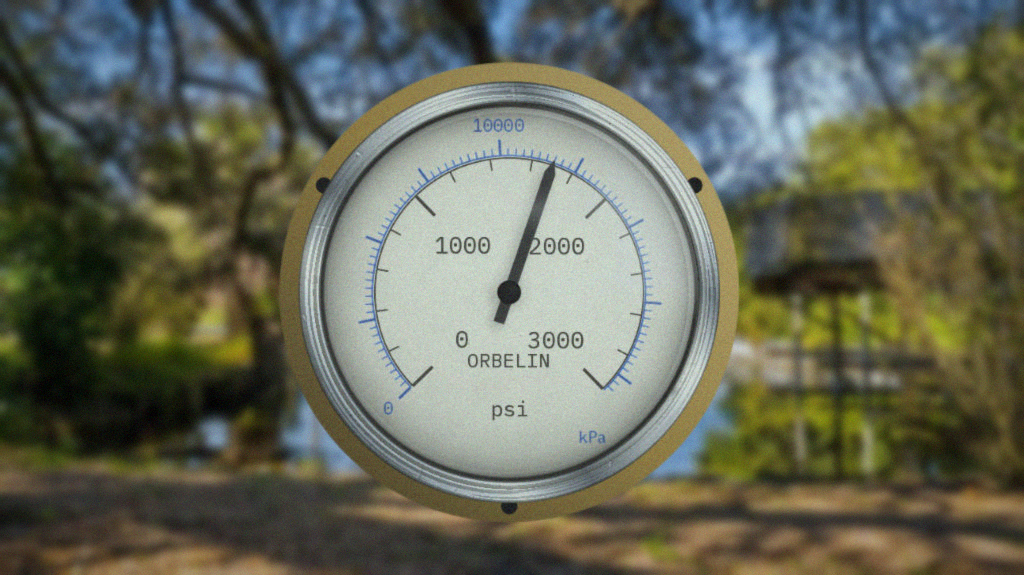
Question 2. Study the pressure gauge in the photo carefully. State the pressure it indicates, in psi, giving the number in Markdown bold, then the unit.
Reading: **1700** psi
